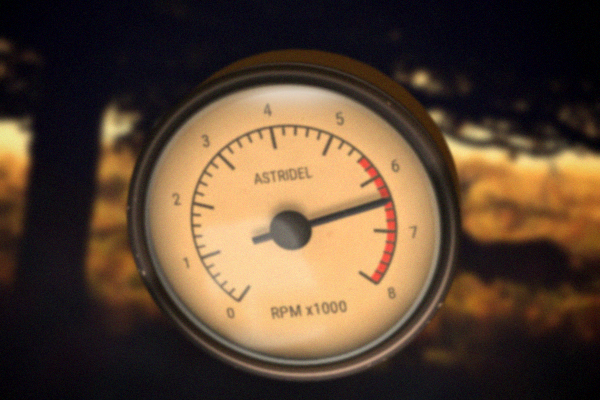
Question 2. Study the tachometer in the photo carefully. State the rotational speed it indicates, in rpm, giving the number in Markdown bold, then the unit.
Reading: **6400** rpm
